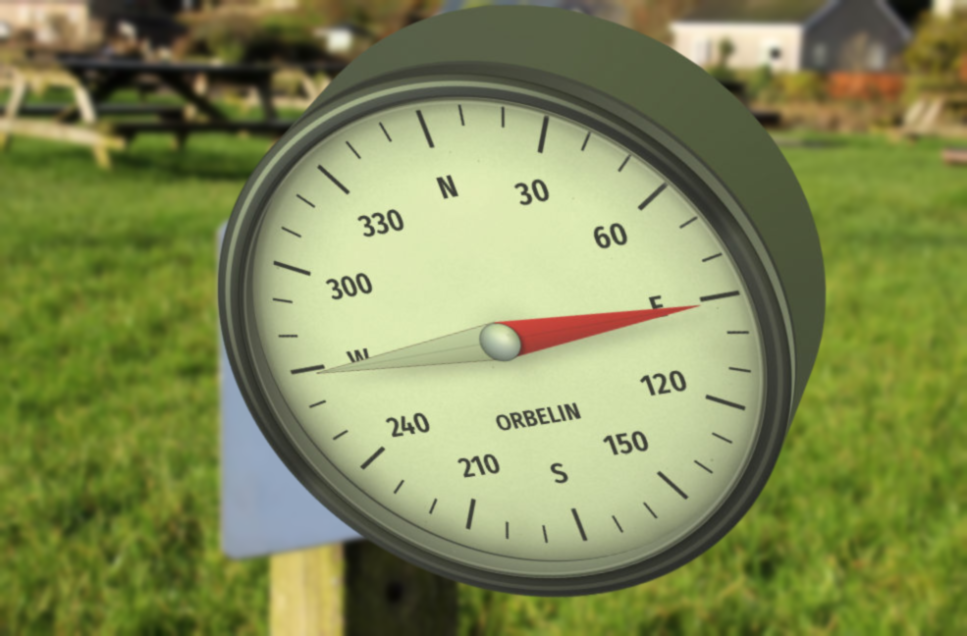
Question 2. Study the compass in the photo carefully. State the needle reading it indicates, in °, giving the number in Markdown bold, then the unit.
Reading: **90** °
